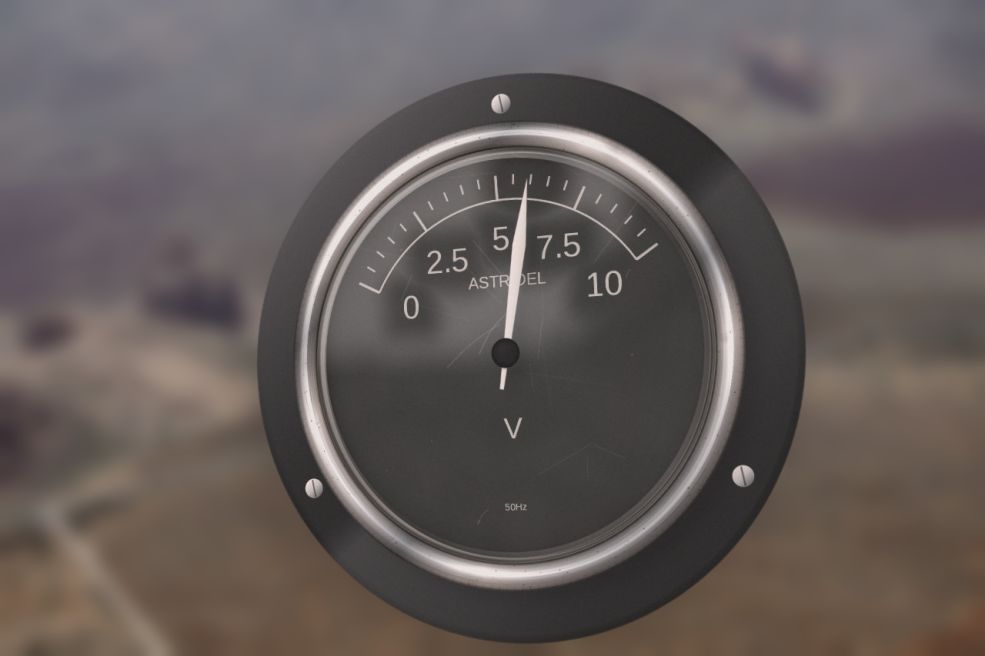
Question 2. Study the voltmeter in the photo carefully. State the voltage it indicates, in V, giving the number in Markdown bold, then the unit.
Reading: **6** V
